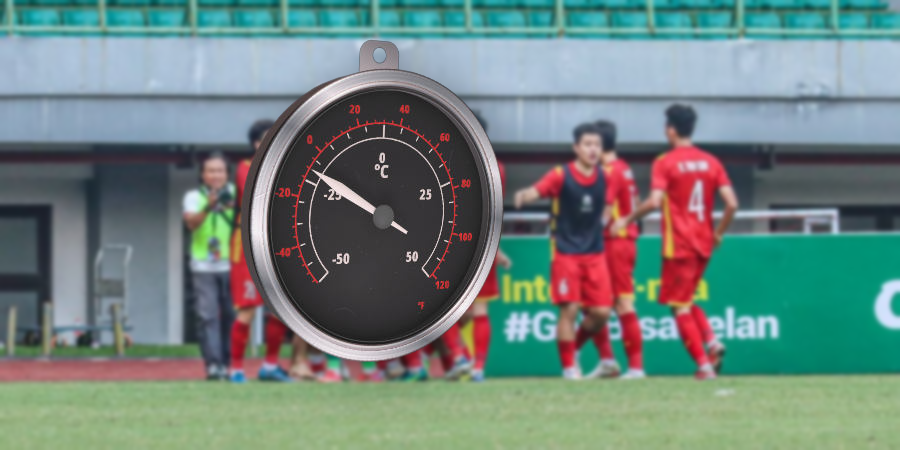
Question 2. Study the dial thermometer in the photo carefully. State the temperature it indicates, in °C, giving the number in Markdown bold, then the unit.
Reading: **-22.5** °C
